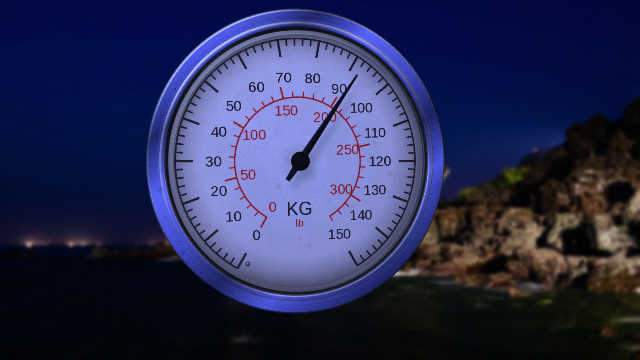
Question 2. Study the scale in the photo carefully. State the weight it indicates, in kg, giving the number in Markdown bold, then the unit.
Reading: **92** kg
